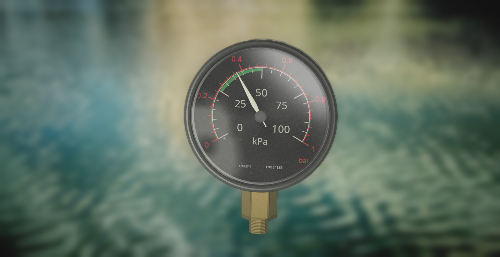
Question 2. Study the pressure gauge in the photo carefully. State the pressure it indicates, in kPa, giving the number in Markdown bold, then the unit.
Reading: **37.5** kPa
